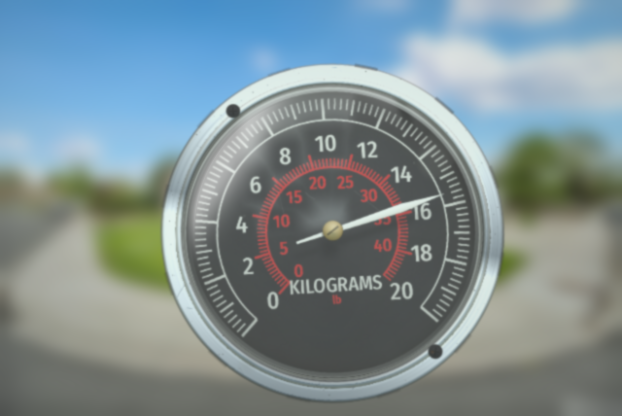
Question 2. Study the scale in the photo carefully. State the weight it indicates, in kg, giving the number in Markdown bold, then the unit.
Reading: **15.6** kg
